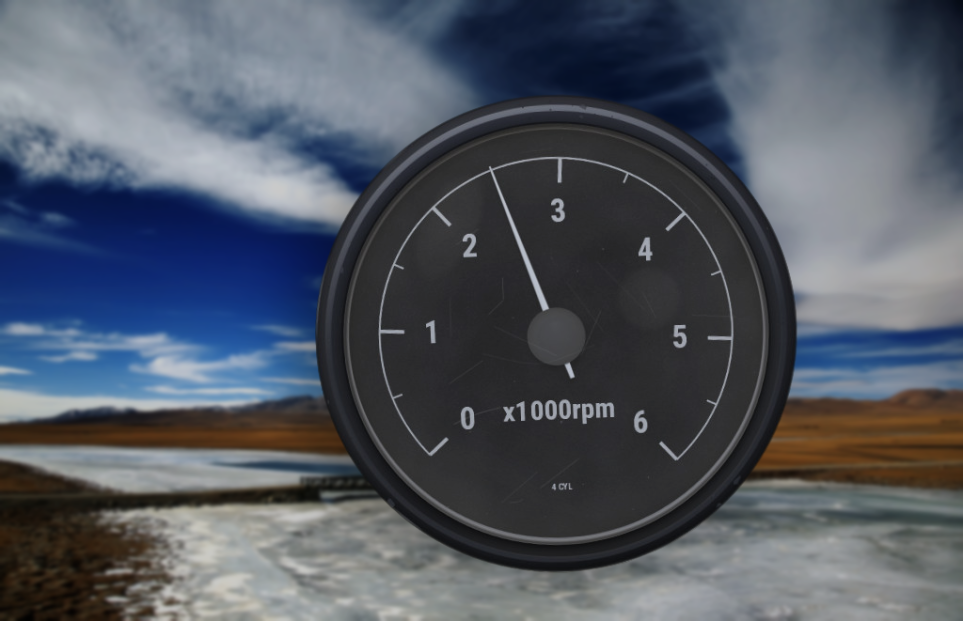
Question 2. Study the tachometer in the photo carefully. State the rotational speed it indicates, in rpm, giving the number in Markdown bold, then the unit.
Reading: **2500** rpm
